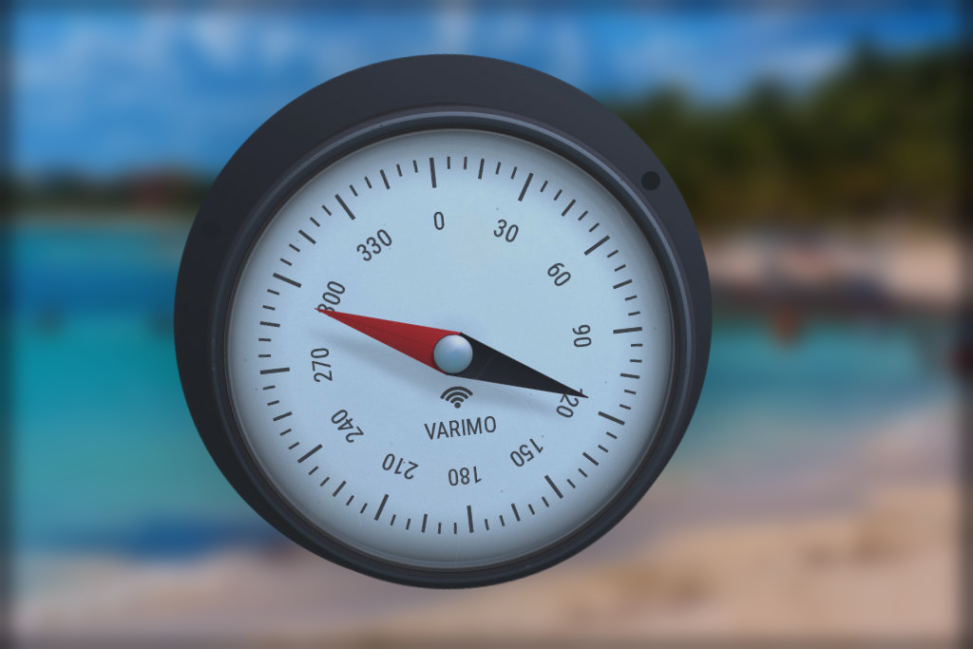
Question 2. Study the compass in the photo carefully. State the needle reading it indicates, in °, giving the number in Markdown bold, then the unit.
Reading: **295** °
